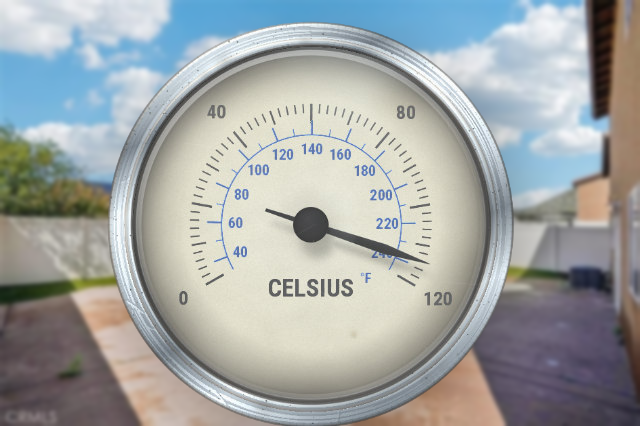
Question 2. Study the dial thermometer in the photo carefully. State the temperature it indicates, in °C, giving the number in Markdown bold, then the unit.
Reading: **114** °C
